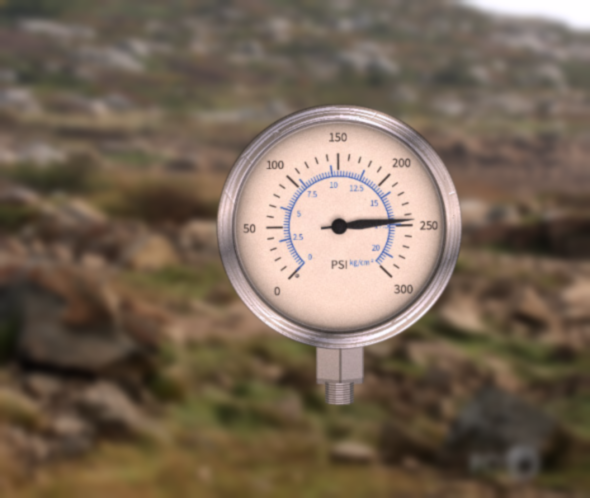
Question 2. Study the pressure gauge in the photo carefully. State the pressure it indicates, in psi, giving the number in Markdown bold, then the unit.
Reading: **245** psi
